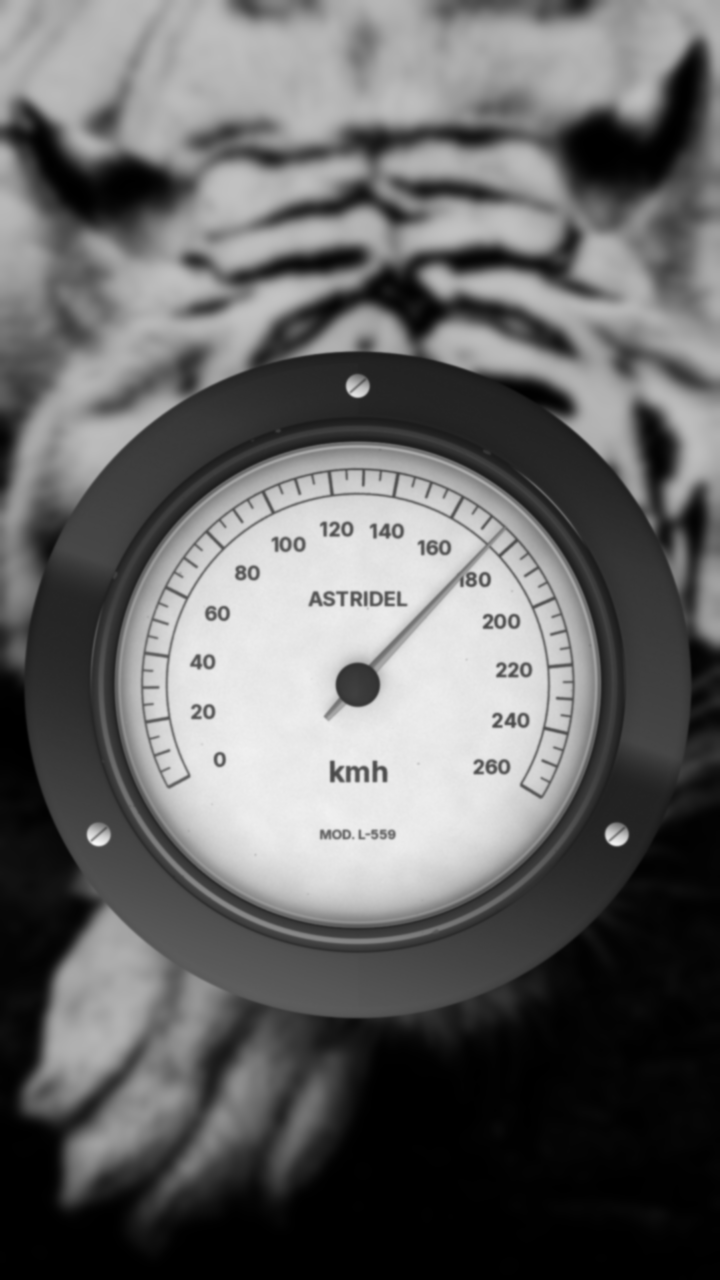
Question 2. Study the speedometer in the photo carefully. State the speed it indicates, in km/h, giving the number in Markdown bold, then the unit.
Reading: **175** km/h
